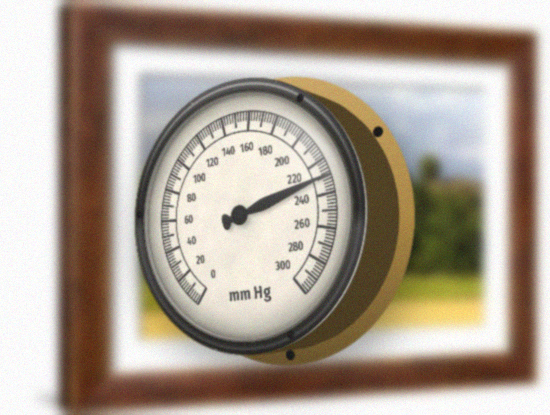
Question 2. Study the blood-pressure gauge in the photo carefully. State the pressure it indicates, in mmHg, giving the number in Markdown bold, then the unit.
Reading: **230** mmHg
